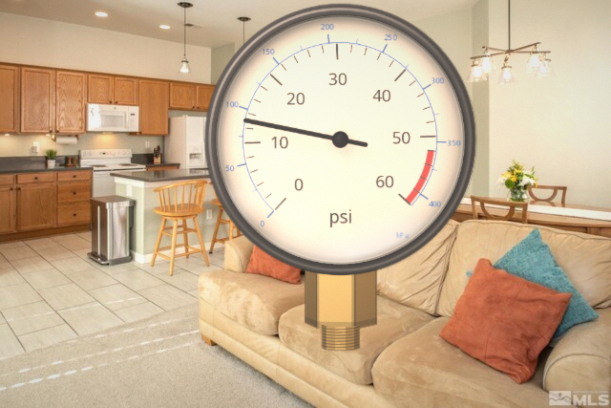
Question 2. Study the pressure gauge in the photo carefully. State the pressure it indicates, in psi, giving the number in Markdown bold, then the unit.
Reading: **13** psi
